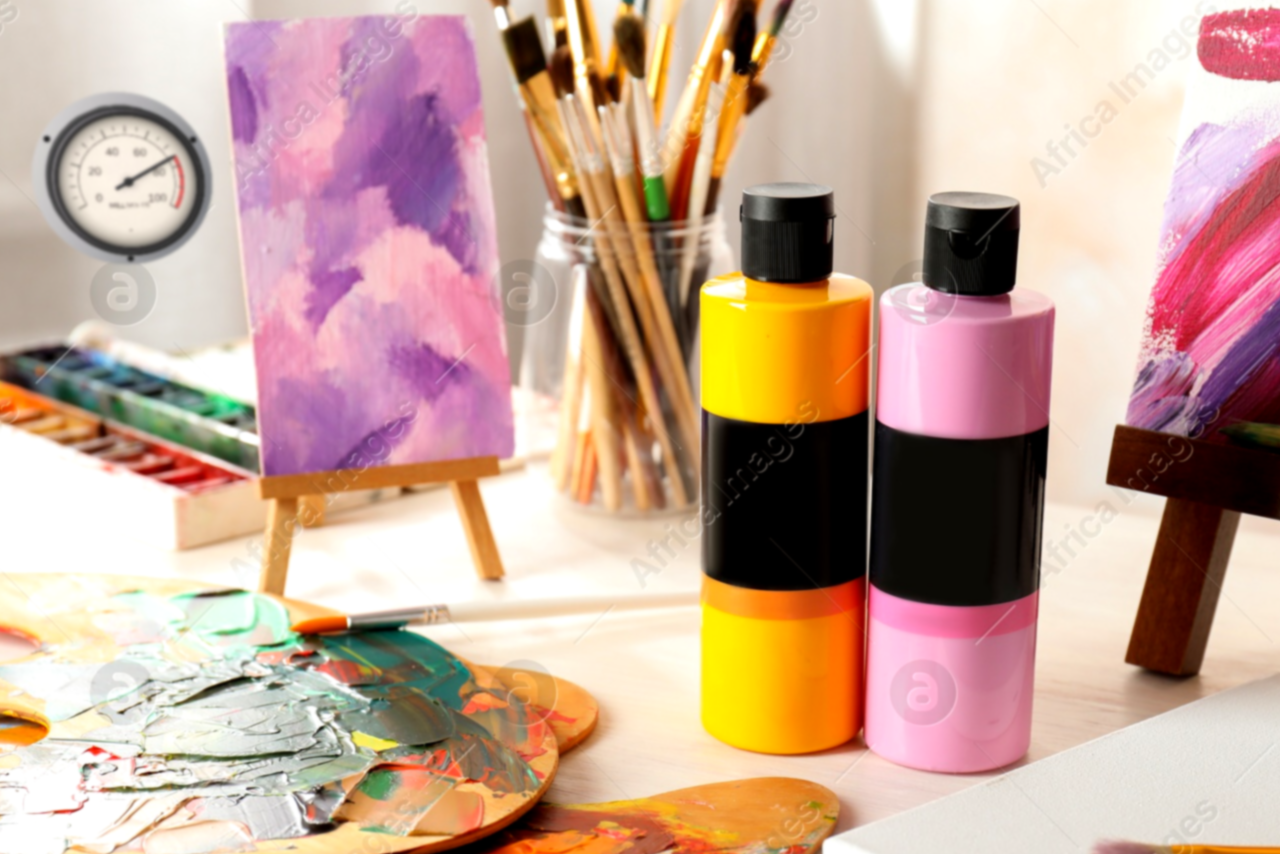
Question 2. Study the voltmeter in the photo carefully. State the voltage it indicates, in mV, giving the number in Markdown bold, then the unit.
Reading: **75** mV
